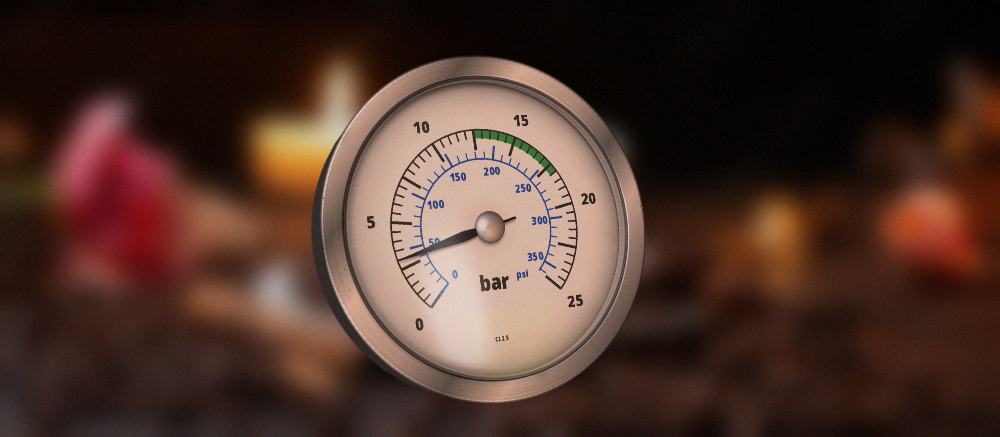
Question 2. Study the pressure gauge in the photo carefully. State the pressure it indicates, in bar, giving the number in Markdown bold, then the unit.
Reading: **3** bar
